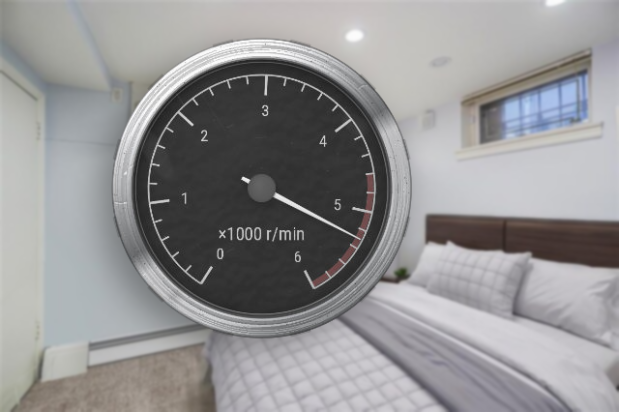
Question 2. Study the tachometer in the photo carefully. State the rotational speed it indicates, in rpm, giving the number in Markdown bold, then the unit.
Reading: **5300** rpm
